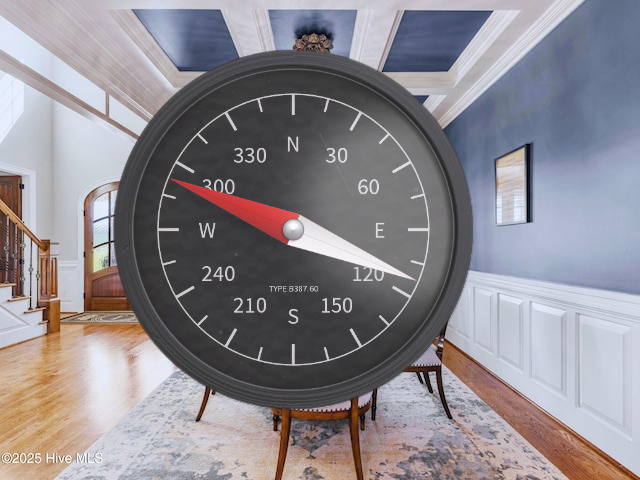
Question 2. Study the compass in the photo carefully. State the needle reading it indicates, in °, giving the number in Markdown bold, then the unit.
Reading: **292.5** °
